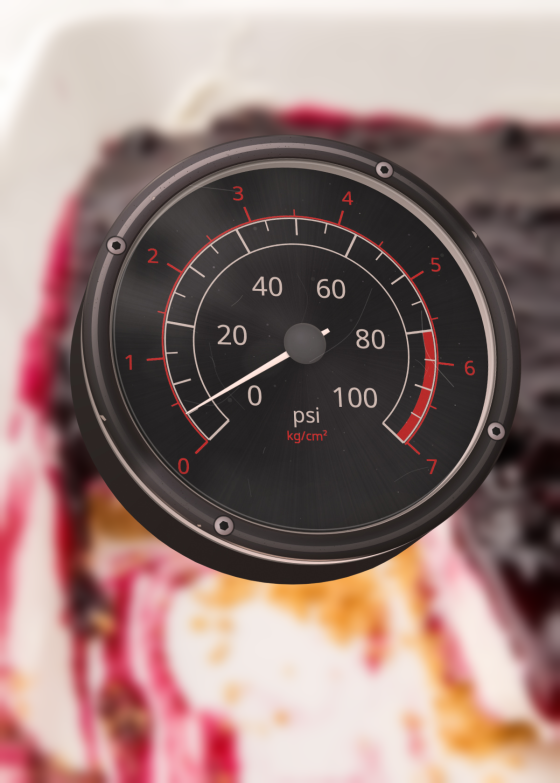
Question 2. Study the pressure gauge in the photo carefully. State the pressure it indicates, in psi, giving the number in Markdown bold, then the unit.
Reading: **5** psi
